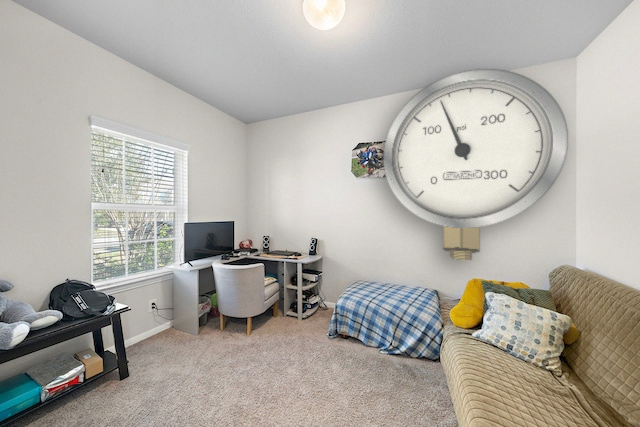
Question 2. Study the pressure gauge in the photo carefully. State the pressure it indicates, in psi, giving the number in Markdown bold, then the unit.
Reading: **130** psi
